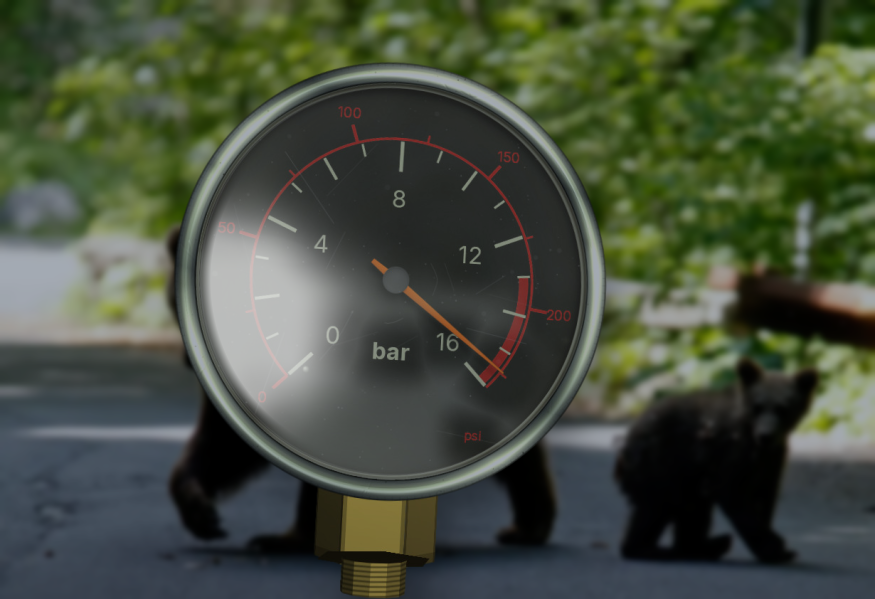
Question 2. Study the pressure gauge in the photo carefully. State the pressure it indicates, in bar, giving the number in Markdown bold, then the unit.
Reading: **15.5** bar
